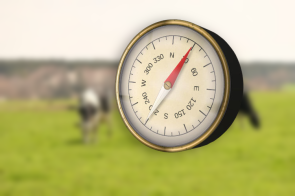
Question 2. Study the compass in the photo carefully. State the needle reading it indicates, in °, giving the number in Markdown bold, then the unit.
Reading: **30** °
